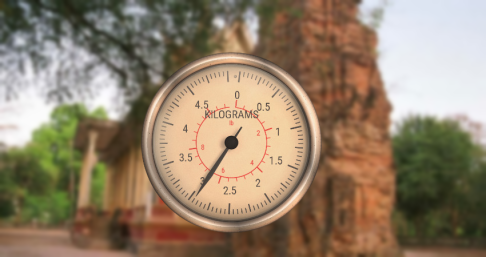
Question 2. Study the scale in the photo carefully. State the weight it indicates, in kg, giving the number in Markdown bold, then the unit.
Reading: **2.95** kg
